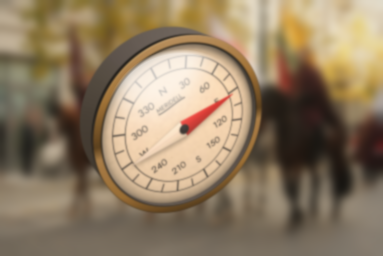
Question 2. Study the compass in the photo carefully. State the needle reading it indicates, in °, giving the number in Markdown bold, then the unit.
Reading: **90** °
